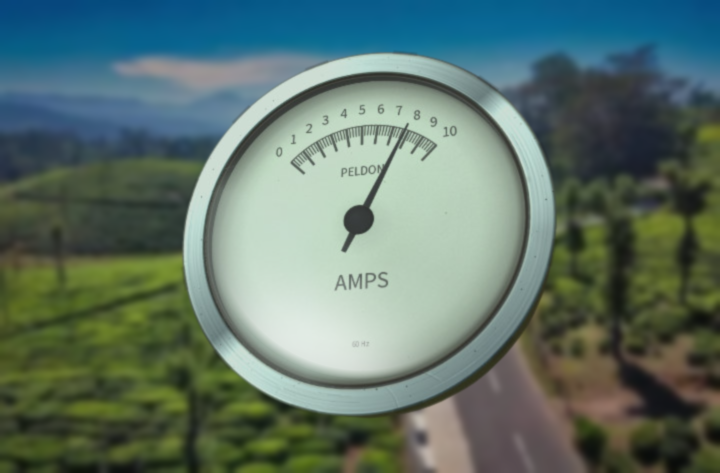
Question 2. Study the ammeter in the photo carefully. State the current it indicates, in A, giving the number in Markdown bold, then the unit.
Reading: **8** A
